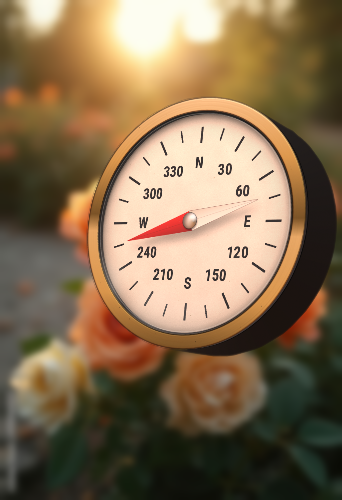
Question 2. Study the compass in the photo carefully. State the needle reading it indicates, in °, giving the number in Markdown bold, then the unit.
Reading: **255** °
